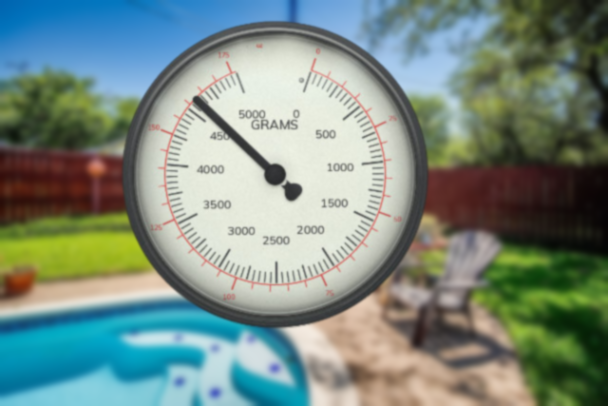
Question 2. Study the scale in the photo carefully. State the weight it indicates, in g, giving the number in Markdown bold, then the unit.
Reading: **4600** g
